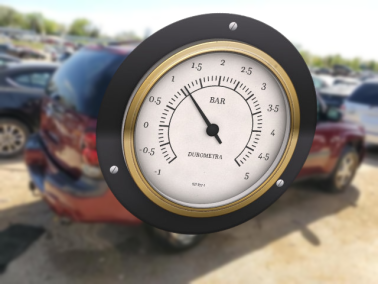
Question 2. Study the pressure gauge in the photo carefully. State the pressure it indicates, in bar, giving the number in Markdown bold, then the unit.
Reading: **1.1** bar
